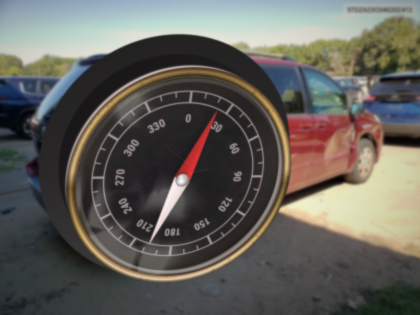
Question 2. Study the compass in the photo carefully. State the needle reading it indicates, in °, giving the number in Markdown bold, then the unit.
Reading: **20** °
